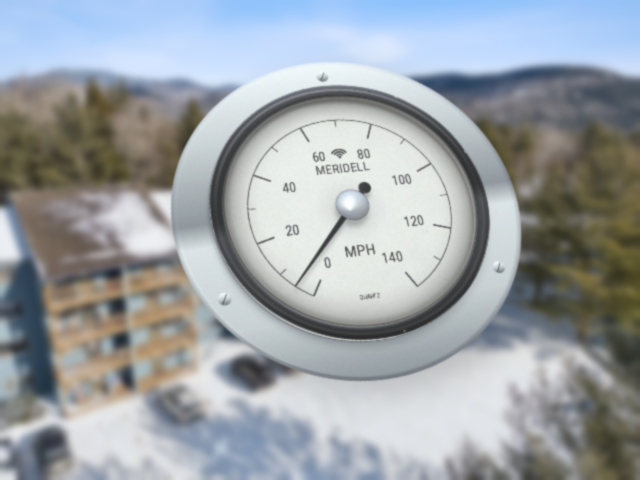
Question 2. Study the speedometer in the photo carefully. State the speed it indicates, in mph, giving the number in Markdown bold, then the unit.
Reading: **5** mph
